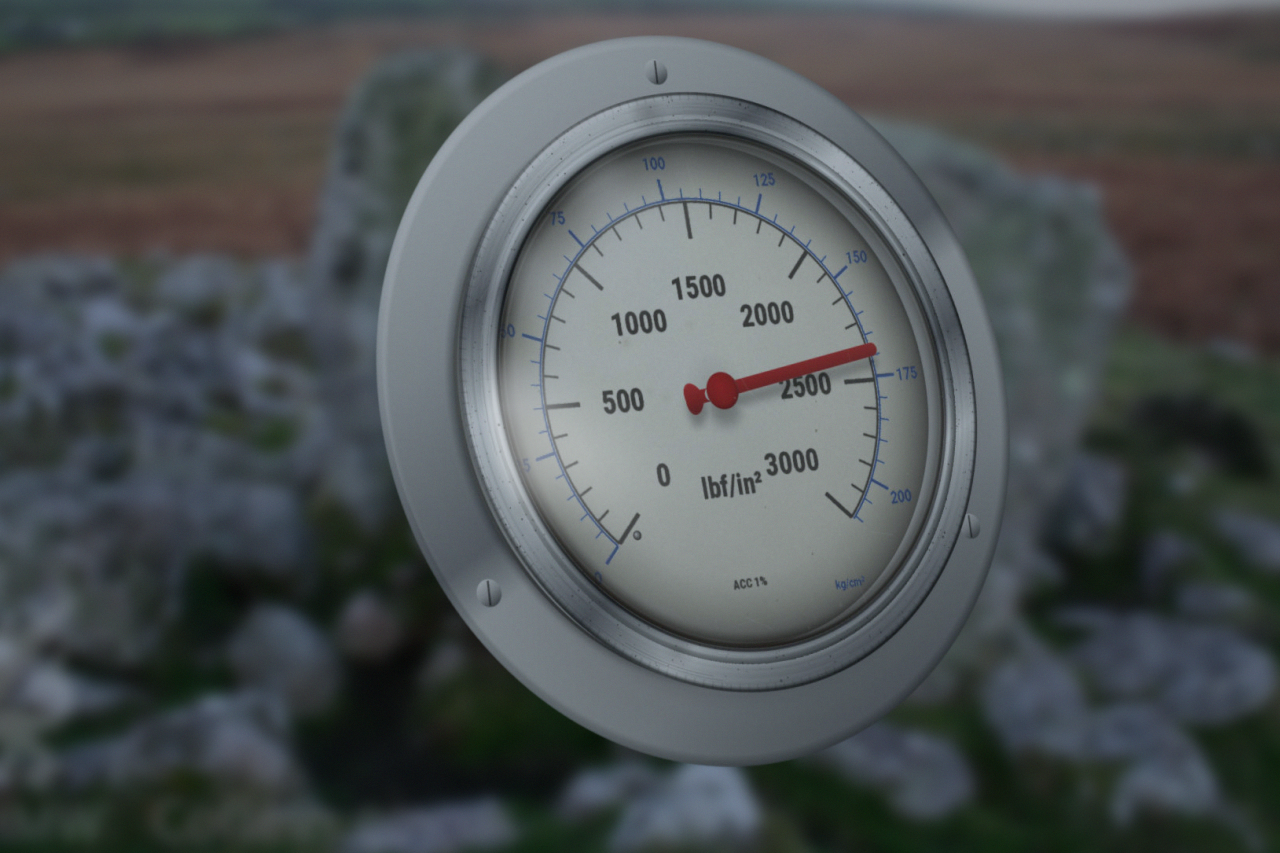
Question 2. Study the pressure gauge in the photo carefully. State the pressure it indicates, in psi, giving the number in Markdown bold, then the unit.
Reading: **2400** psi
